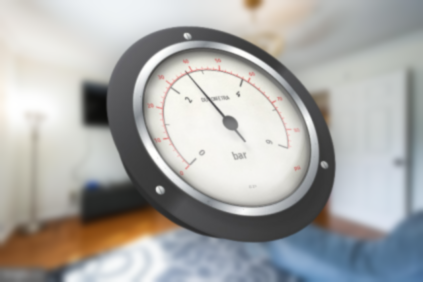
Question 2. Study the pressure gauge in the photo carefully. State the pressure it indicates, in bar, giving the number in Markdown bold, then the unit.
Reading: **2.5** bar
